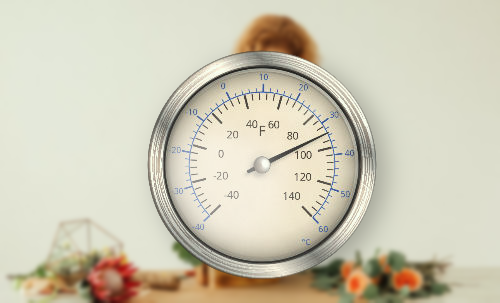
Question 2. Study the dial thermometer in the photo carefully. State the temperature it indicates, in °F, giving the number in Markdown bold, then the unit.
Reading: **92** °F
